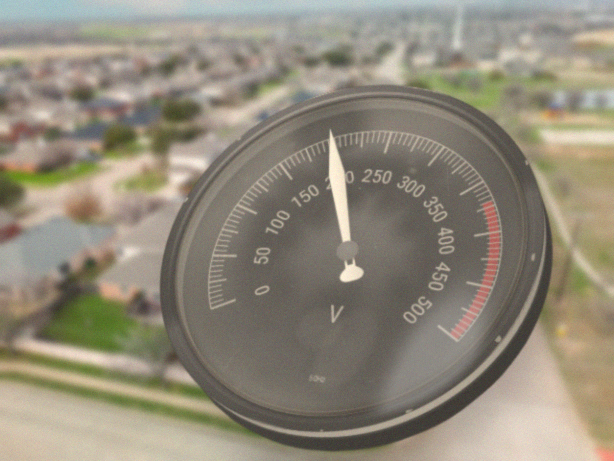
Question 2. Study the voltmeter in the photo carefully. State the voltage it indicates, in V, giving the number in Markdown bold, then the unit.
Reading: **200** V
